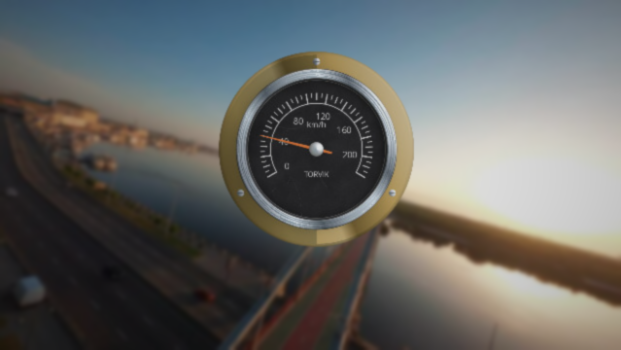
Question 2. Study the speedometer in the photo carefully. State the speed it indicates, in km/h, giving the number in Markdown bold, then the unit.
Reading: **40** km/h
